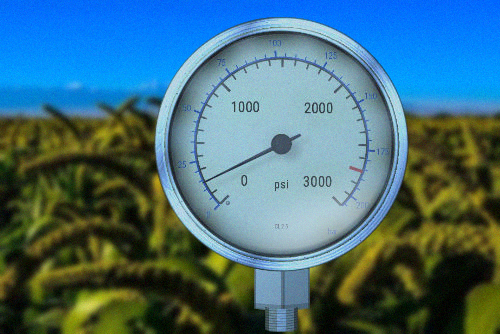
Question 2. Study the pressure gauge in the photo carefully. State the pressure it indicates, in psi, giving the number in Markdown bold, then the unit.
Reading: **200** psi
